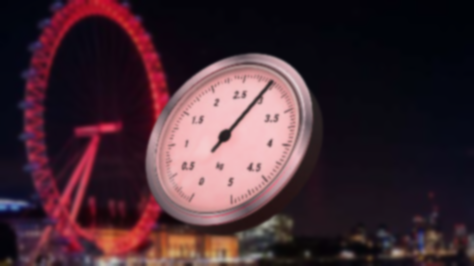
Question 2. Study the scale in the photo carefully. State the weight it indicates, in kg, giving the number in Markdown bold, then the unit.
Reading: **3** kg
